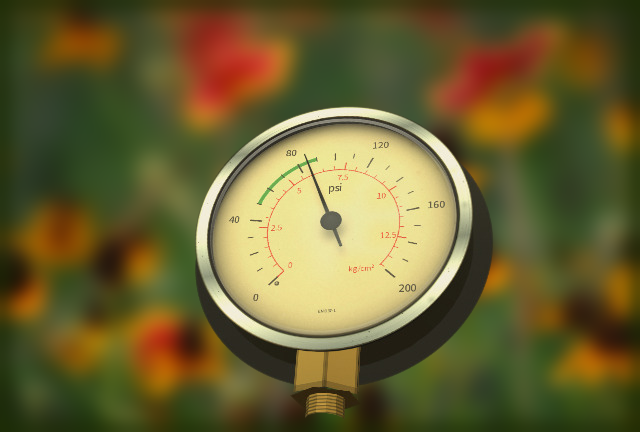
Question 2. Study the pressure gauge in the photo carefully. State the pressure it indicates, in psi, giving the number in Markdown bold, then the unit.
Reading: **85** psi
